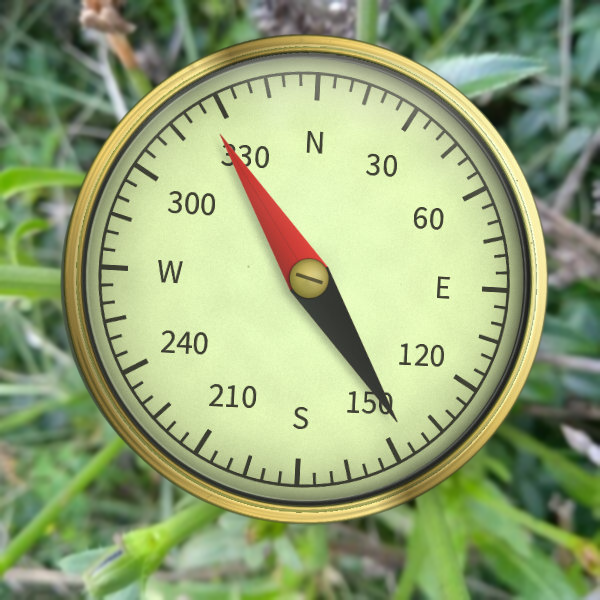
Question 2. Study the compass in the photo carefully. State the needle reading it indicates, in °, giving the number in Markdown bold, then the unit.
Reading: **325** °
